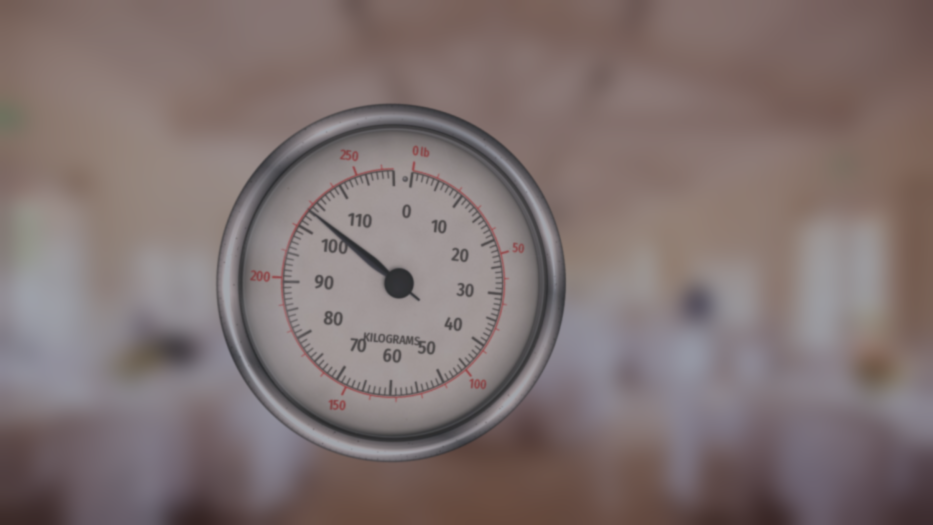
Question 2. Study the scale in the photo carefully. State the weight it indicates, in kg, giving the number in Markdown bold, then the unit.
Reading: **103** kg
